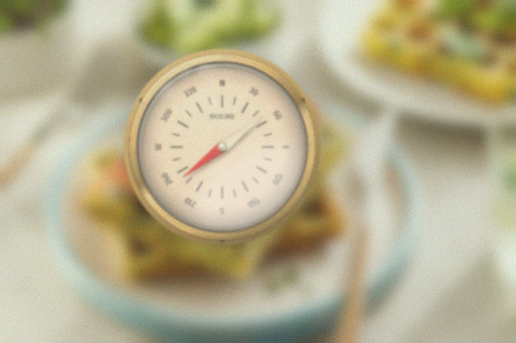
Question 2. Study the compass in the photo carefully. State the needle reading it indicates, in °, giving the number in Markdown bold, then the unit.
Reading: **232.5** °
